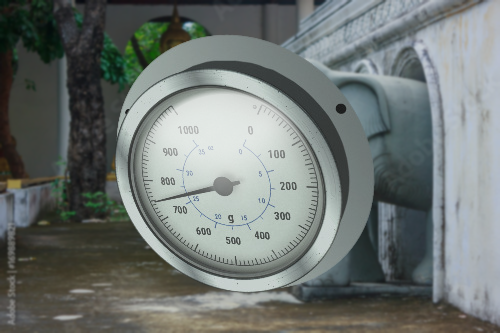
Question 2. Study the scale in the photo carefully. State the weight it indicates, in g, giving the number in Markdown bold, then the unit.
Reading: **750** g
